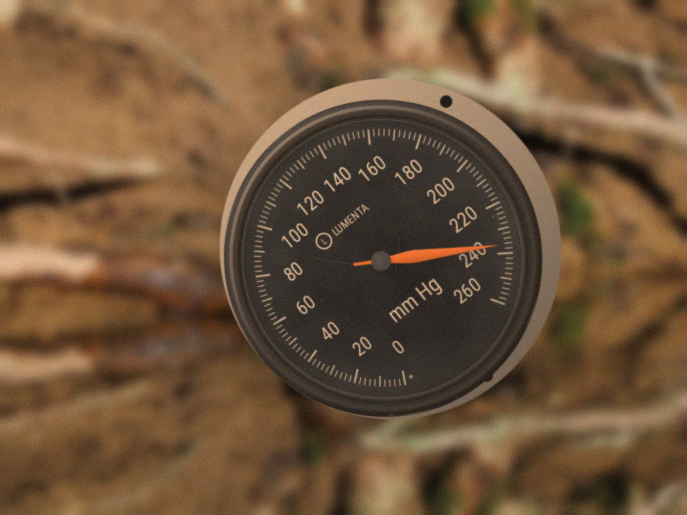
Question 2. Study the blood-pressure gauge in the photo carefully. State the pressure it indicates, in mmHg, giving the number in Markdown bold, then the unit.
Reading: **236** mmHg
